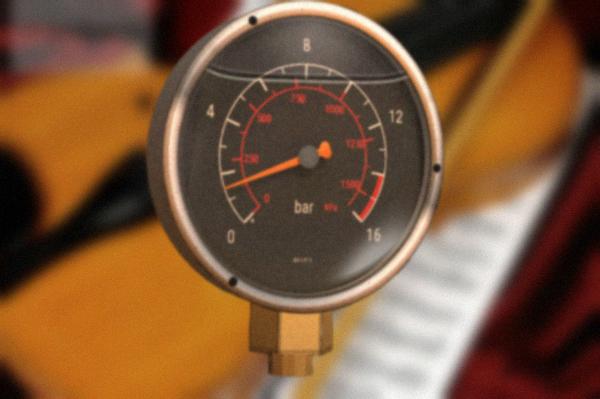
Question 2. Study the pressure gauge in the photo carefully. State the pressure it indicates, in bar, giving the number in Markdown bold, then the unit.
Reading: **1.5** bar
